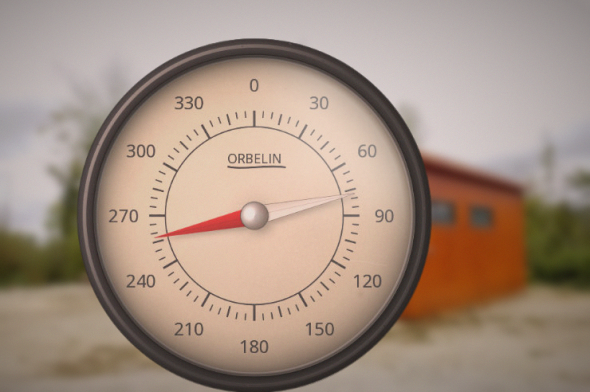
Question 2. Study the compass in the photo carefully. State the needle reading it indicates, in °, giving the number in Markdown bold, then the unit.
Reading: **257.5** °
